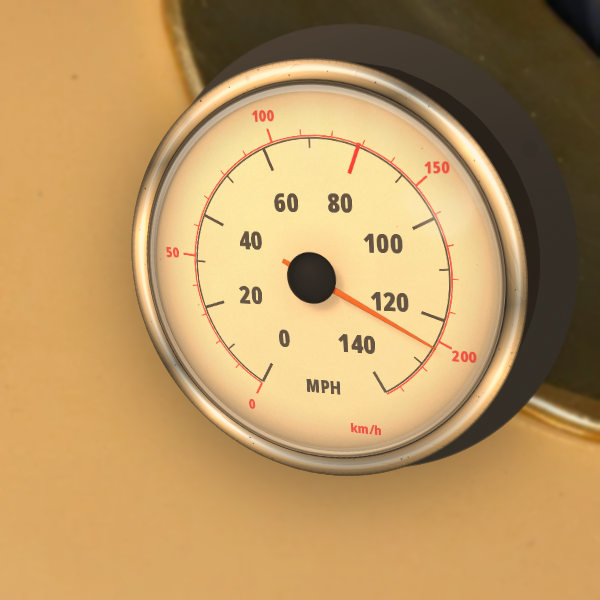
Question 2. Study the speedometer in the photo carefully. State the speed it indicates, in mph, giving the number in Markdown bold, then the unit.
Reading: **125** mph
